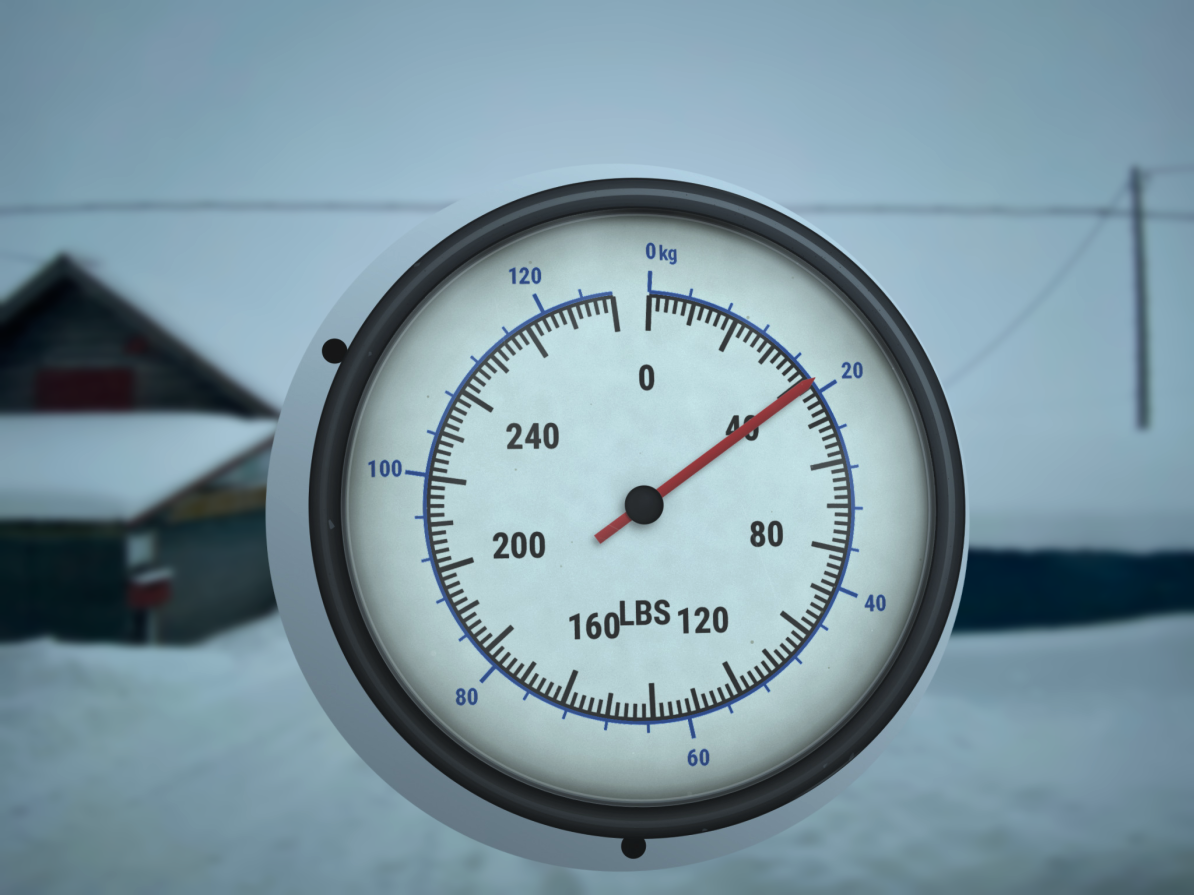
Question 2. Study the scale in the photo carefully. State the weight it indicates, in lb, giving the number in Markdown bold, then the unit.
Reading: **41** lb
